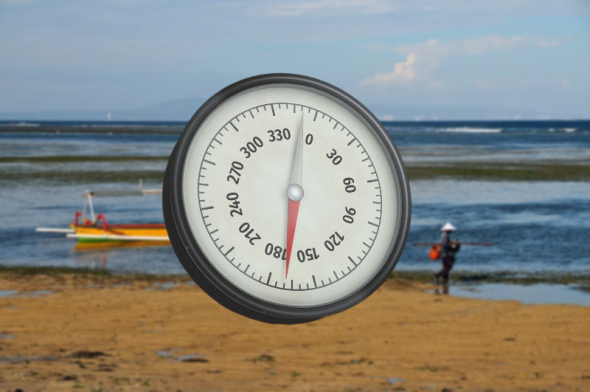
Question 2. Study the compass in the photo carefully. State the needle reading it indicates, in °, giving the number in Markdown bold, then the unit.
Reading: **170** °
